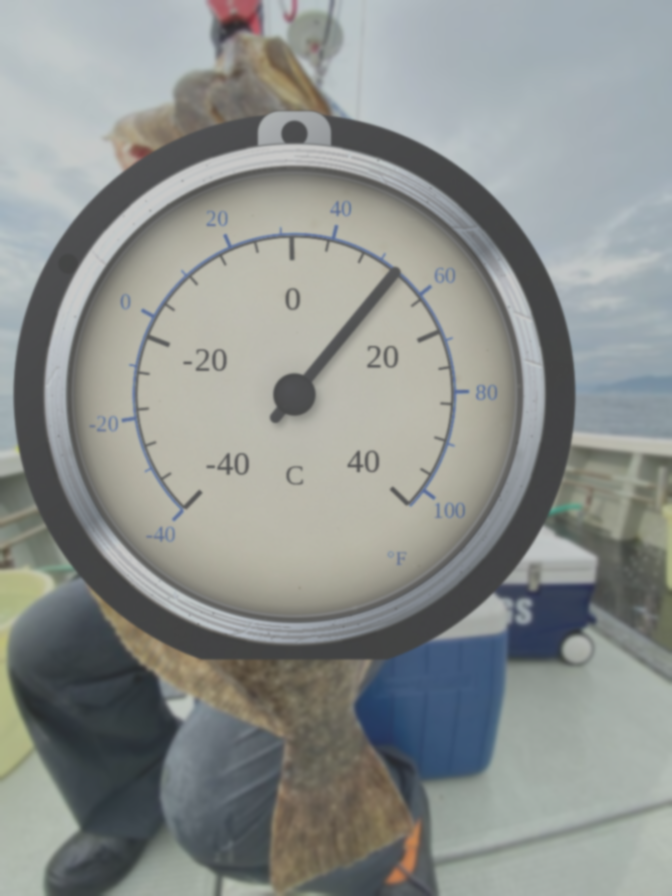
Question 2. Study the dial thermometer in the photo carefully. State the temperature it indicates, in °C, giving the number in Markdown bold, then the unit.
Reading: **12** °C
